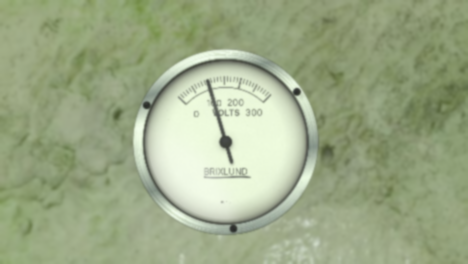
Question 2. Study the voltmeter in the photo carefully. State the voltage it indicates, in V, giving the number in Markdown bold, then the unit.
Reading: **100** V
